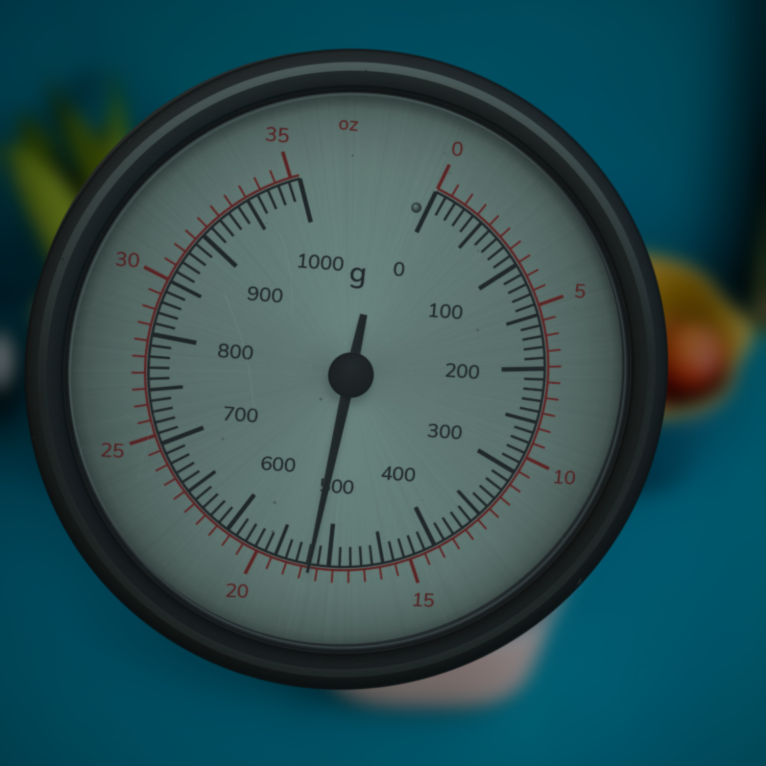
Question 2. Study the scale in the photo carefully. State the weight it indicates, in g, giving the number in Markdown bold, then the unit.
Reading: **520** g
